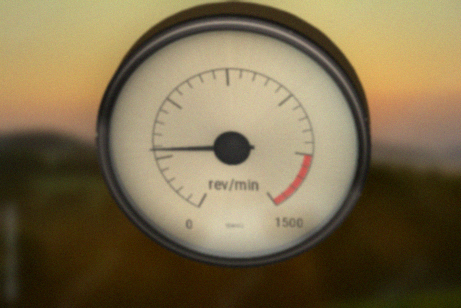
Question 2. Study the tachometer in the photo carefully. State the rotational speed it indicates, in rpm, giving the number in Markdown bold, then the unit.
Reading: **300** rpm
